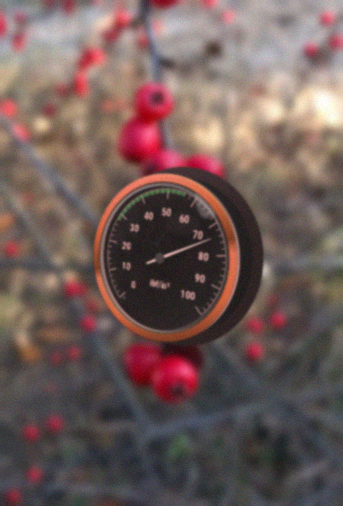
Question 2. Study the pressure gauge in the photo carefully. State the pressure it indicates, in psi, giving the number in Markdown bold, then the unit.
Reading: **74** psi
